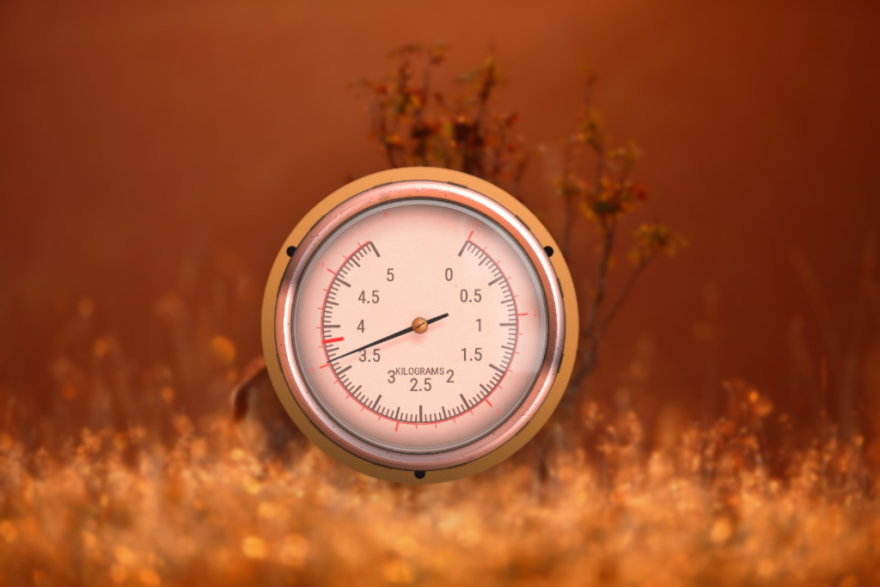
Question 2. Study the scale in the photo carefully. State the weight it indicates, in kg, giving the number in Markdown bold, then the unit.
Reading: **3.65** kg
